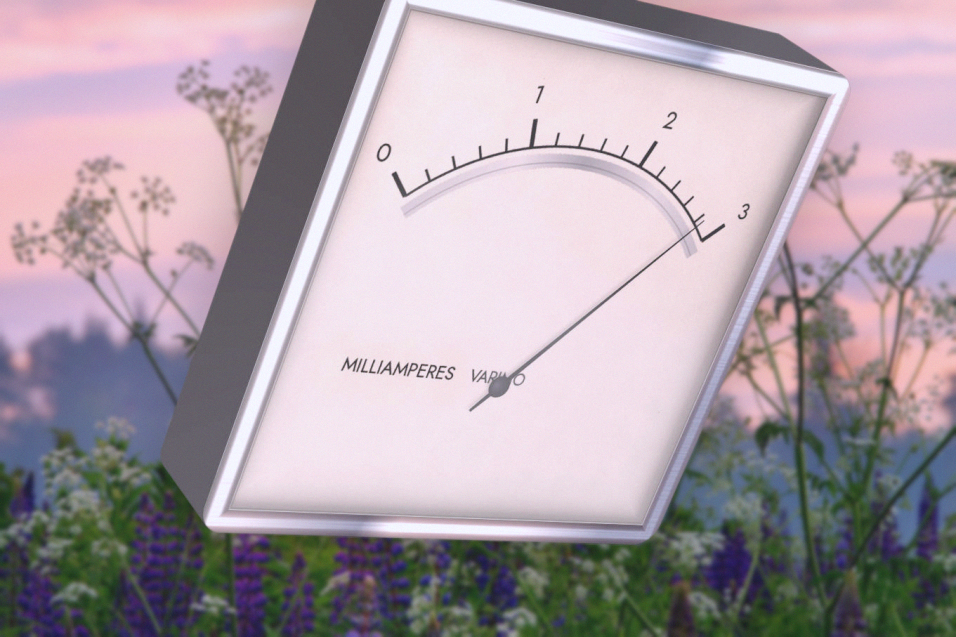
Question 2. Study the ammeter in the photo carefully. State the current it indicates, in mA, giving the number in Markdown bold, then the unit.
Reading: **2.8** mA
